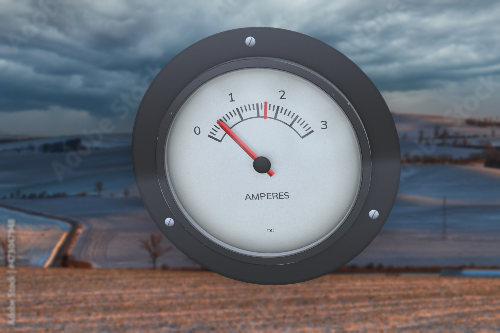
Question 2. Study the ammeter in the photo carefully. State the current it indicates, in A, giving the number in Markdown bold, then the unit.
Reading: **0.5** A
